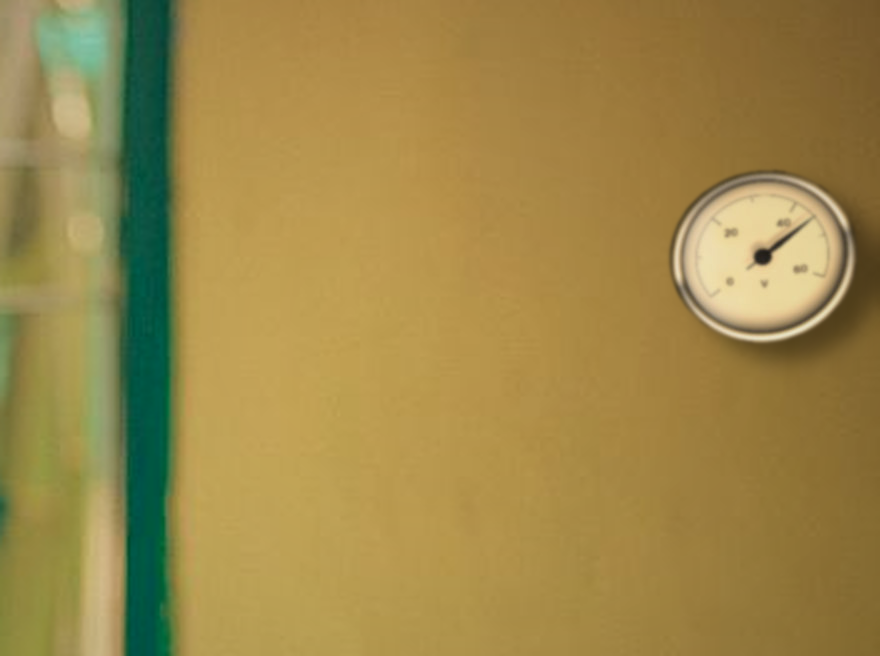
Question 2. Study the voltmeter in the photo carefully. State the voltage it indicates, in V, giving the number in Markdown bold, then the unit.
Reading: **45** V
